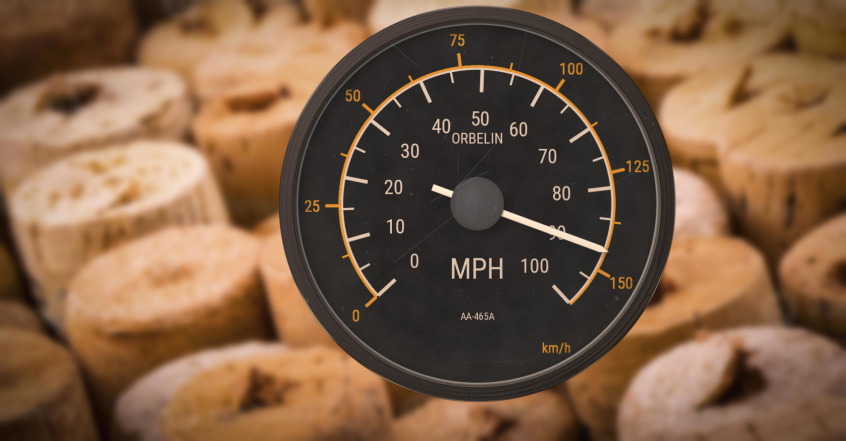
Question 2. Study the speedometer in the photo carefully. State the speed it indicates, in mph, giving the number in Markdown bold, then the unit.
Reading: **90** mph
